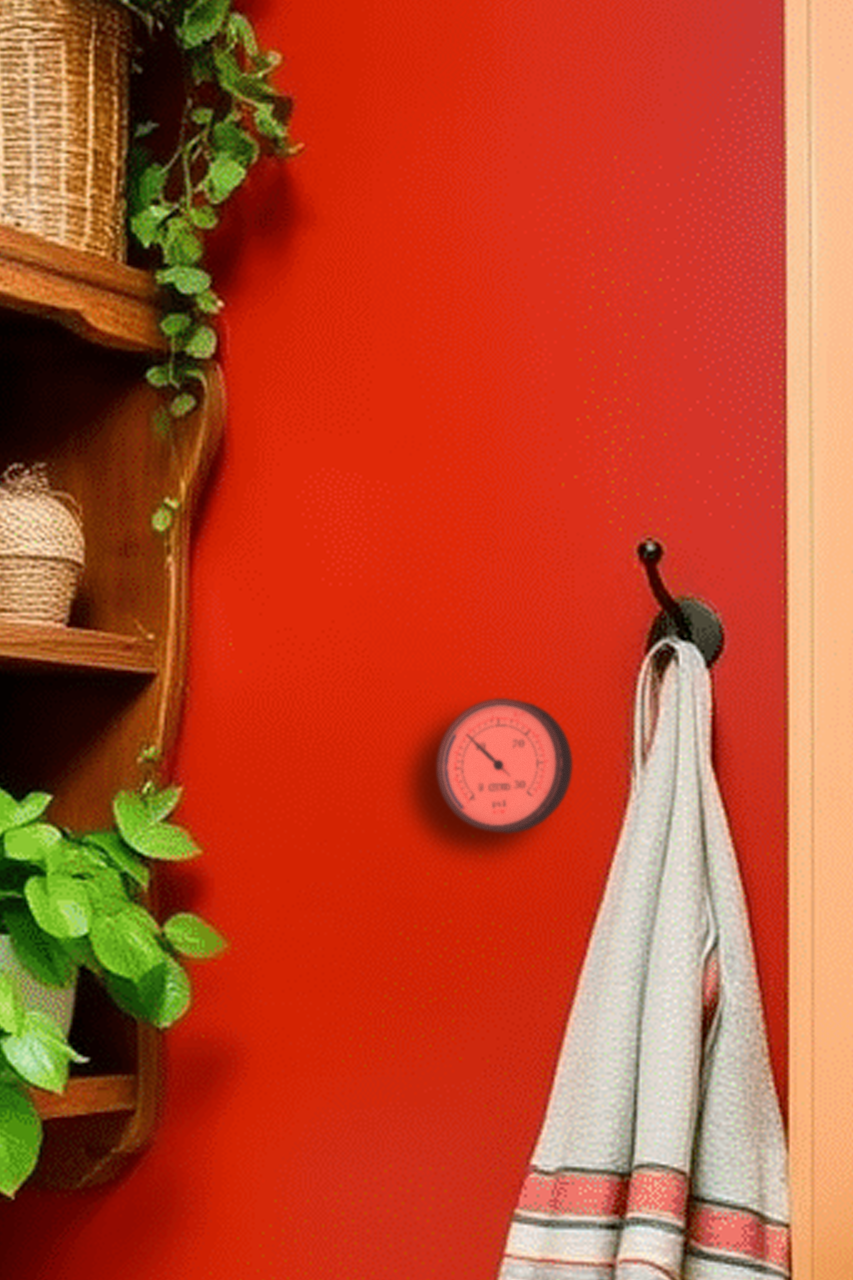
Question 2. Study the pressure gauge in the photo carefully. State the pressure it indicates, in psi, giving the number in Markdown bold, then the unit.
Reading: **10** psi
